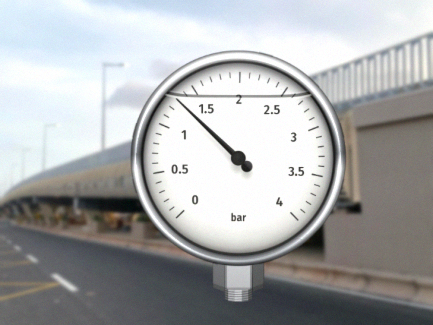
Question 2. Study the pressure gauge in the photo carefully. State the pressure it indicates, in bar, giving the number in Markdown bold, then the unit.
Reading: **1.3** bar
